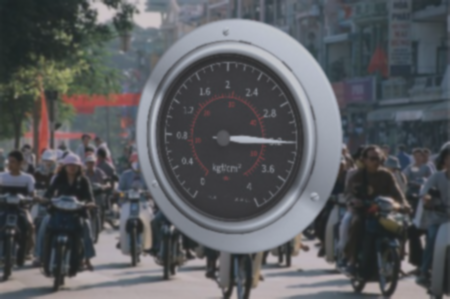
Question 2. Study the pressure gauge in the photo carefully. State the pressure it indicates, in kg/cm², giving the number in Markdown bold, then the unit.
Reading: **3.2** kg/cm²
